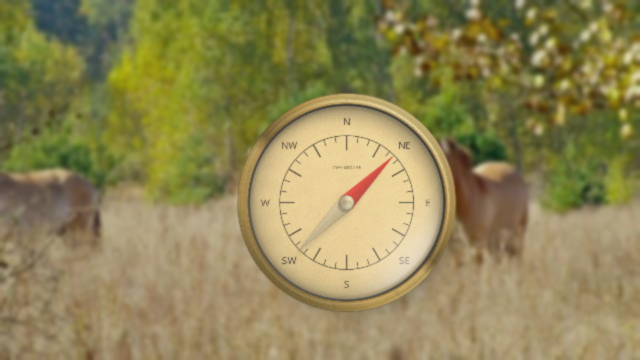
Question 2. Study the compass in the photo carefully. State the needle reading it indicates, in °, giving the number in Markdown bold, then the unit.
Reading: **45** °
